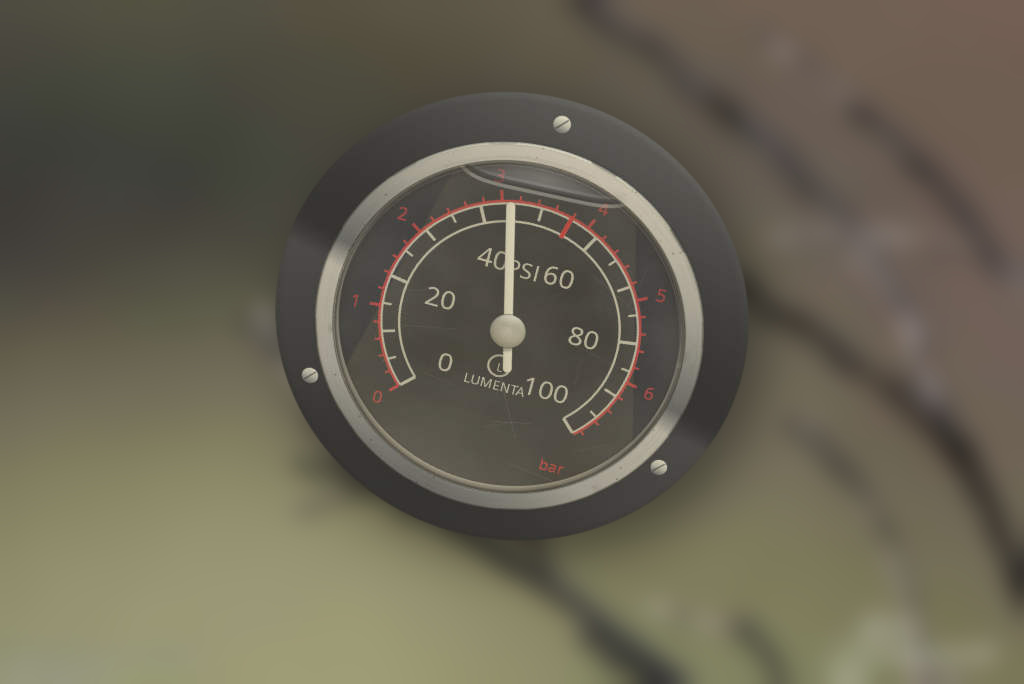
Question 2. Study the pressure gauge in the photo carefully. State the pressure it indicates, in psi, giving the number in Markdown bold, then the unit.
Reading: **45** psi
